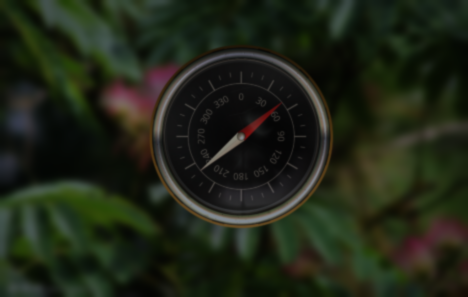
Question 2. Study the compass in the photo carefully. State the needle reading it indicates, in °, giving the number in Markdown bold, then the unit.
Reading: **50** °
